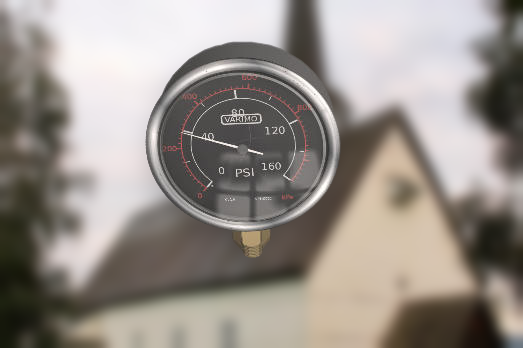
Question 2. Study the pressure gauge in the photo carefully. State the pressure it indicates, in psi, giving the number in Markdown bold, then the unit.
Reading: **40** psi
